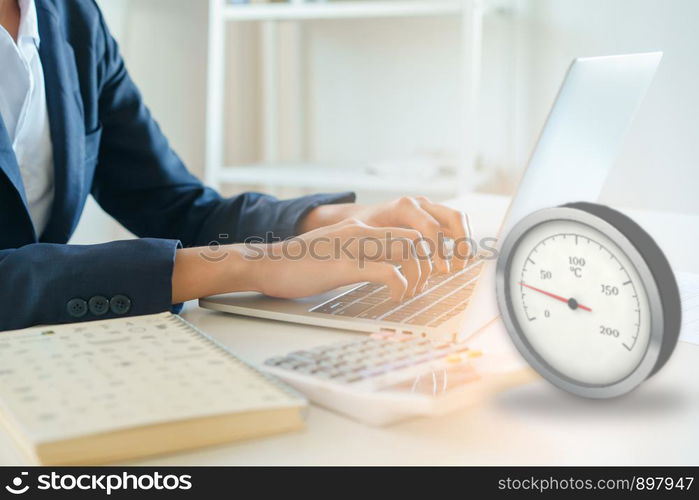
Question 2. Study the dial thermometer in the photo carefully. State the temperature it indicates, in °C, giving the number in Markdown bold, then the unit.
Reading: **30** °C
